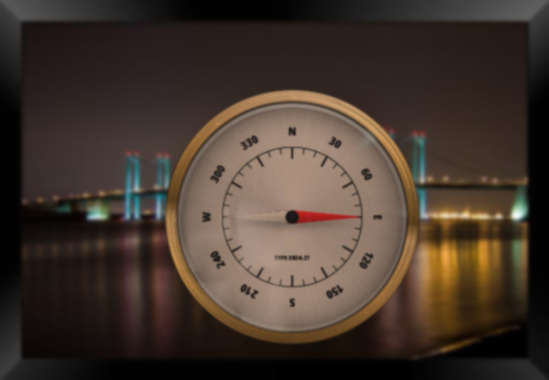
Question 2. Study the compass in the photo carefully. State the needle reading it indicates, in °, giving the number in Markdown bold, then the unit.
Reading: **90** °
